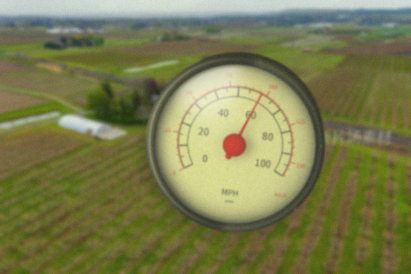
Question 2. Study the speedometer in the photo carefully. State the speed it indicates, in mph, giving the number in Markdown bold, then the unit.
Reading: **60** mph
